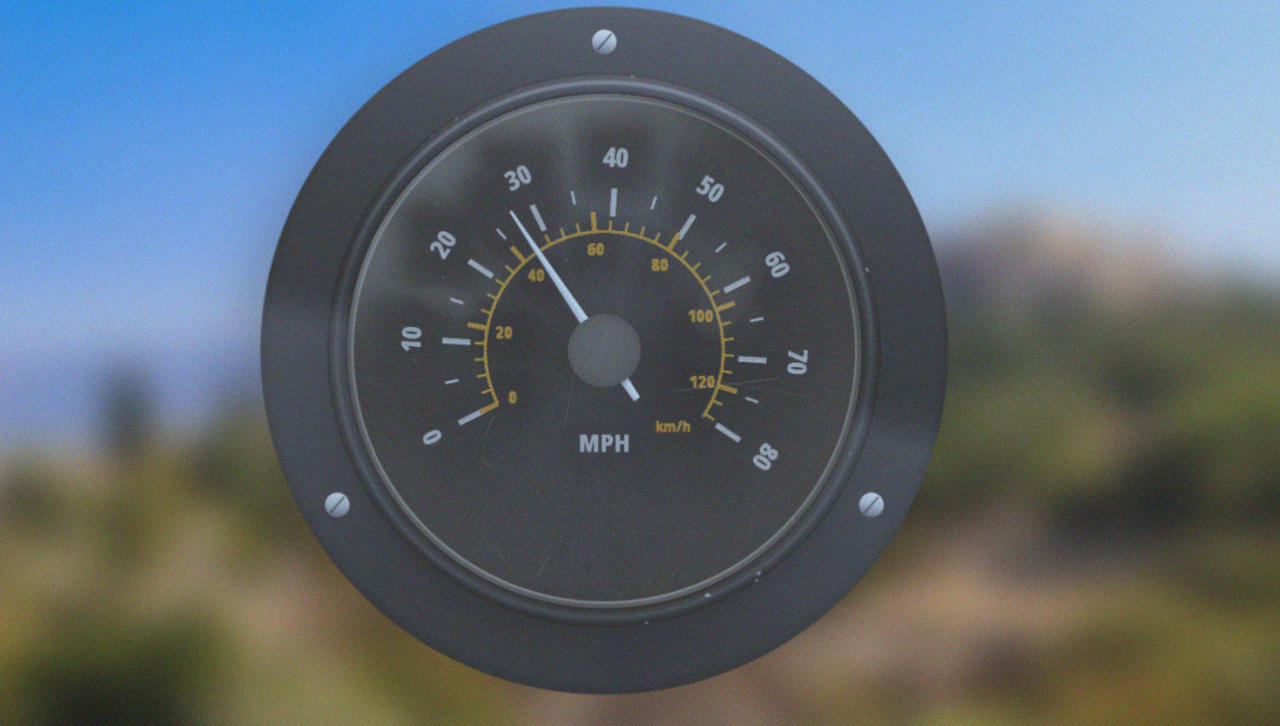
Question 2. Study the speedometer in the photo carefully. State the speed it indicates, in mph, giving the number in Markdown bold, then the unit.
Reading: **27.5** mph
